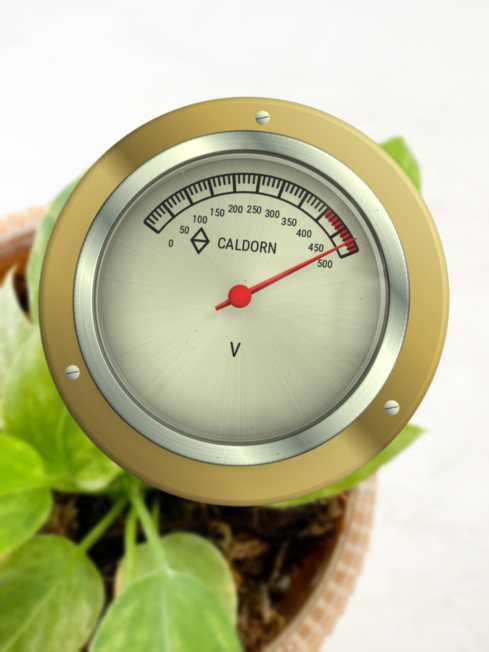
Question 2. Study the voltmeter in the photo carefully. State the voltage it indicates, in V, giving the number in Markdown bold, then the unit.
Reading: **480** V
